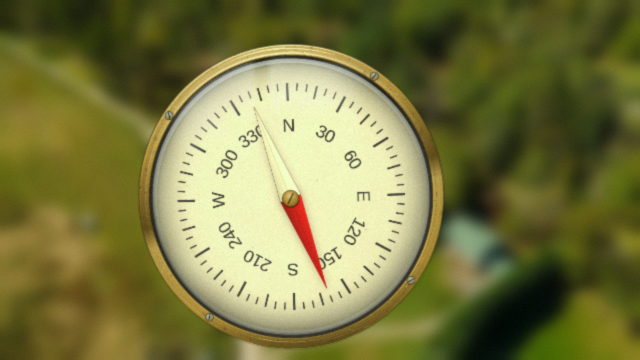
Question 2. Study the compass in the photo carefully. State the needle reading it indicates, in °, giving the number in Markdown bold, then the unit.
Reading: **160** °
